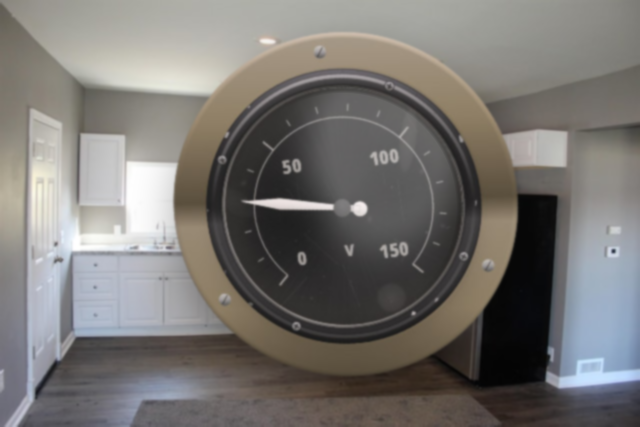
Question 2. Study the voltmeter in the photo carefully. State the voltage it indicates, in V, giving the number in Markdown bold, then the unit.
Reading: **30** V
